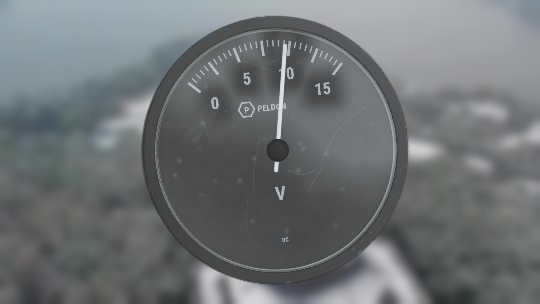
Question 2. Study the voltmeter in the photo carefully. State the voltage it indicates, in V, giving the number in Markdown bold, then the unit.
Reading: **9.5** V
